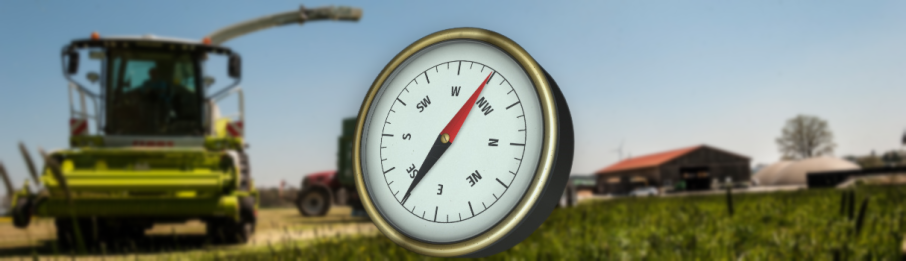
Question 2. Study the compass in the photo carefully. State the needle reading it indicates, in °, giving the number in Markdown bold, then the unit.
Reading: **300** °
